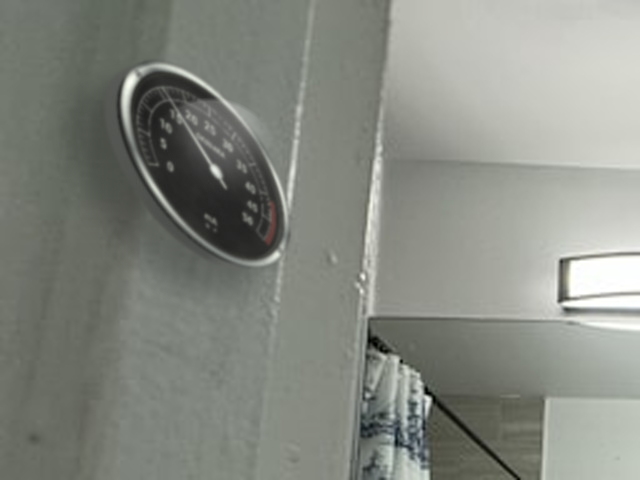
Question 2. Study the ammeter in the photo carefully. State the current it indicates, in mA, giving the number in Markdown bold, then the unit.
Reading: **15** mA
